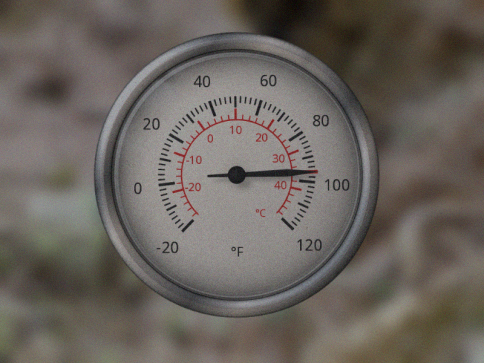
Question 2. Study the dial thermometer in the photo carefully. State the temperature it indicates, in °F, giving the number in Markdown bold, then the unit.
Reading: **96** °F
